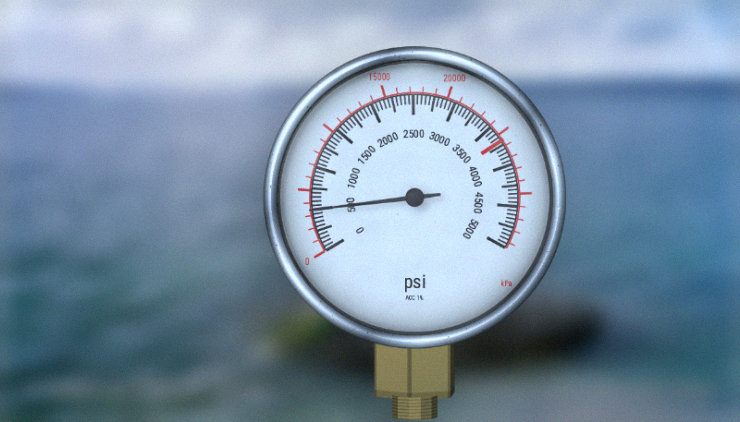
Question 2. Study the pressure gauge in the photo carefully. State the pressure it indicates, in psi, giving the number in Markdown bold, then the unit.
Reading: **500** psi
